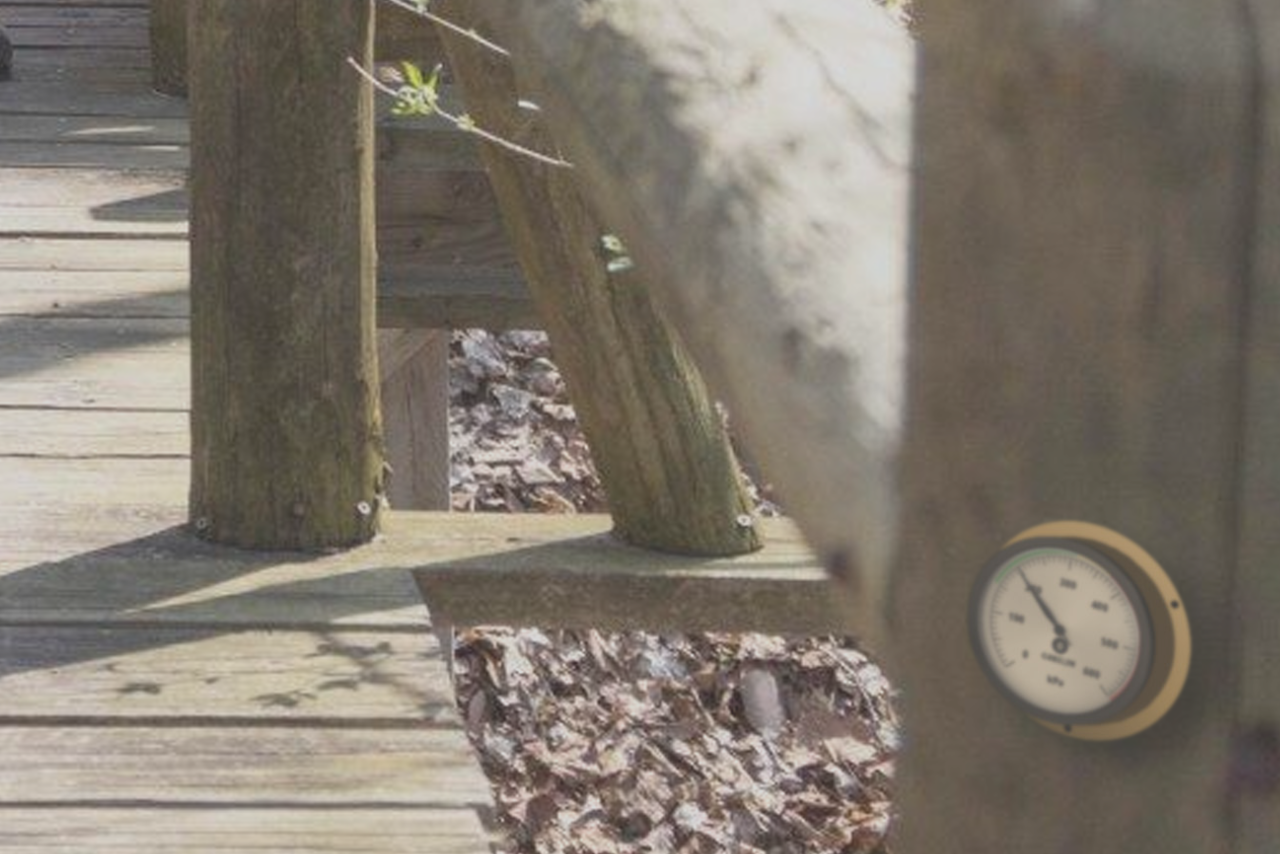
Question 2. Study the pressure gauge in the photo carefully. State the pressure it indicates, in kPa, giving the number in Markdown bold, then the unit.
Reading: **200** kPa
